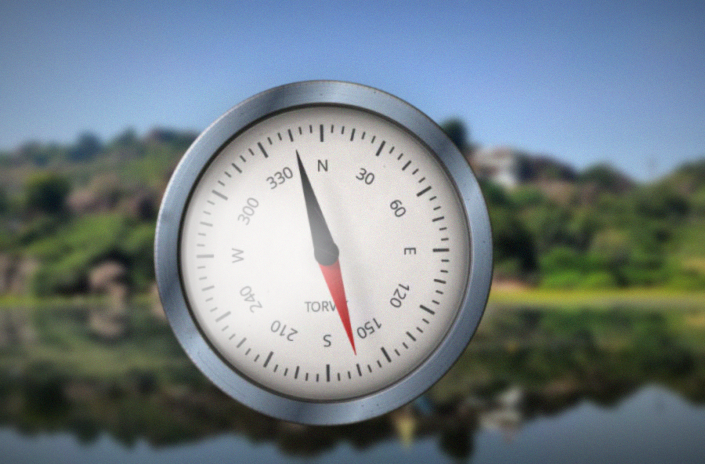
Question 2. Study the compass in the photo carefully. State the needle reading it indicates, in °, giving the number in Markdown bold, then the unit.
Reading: **165** °
